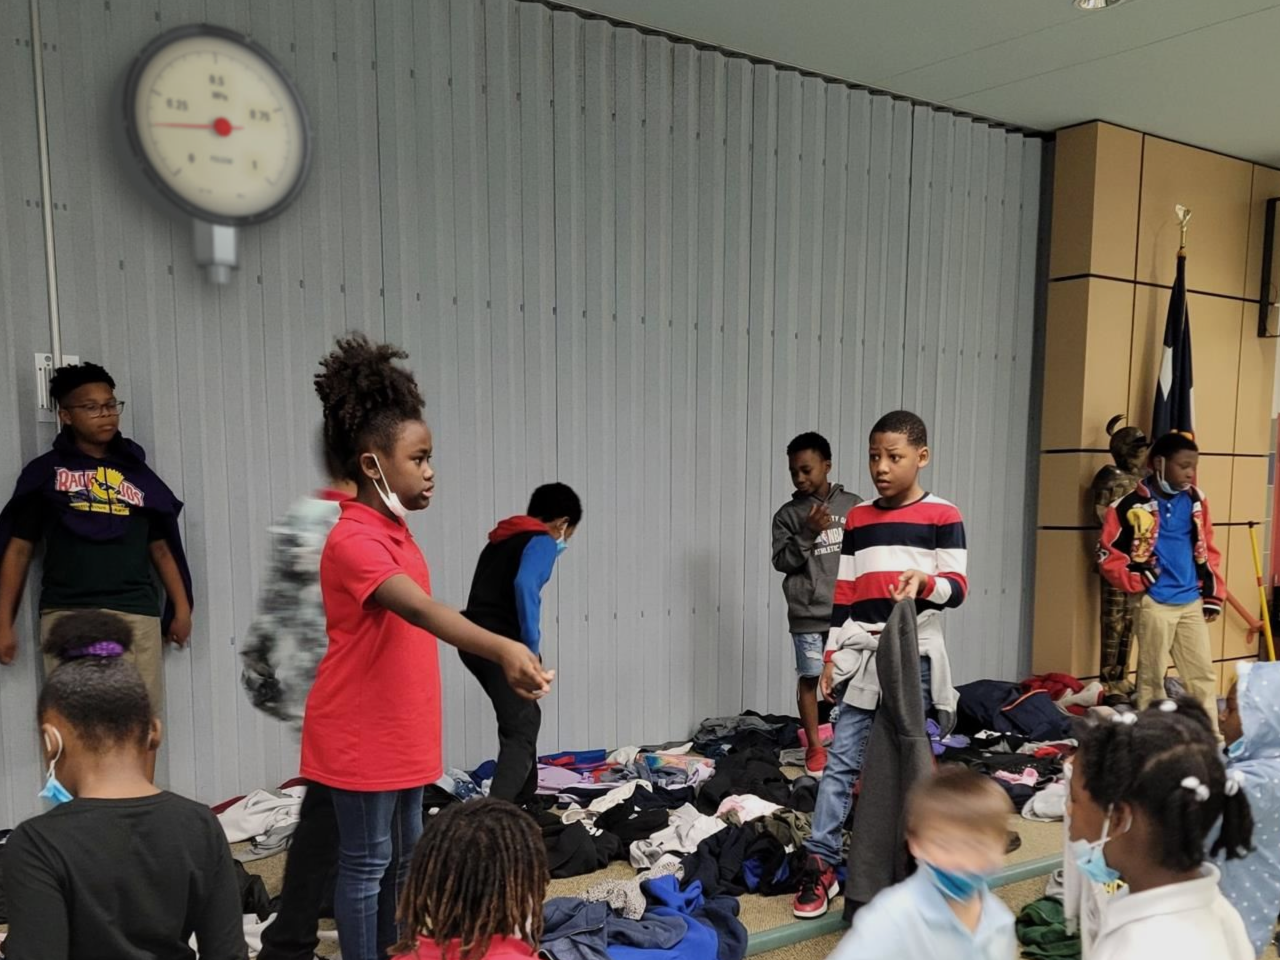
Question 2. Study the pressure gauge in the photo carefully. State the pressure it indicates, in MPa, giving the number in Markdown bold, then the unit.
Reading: **0.15** MPa
